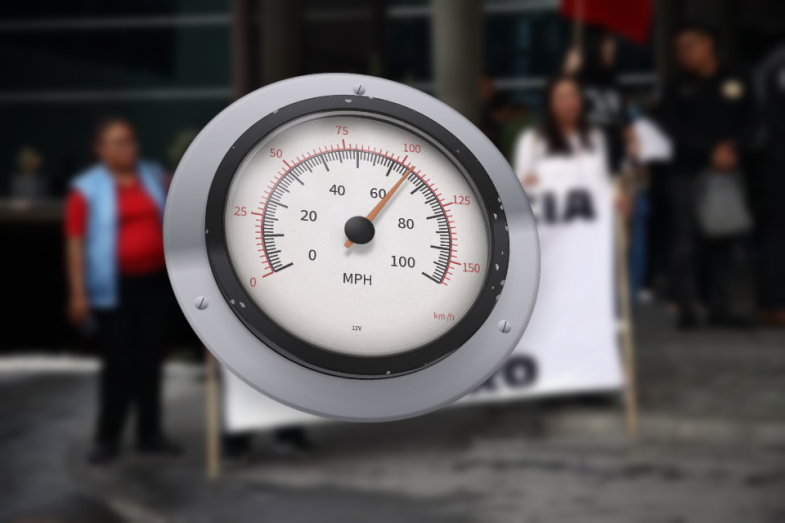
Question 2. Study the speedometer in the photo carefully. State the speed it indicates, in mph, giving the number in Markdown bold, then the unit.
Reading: **65** mph
